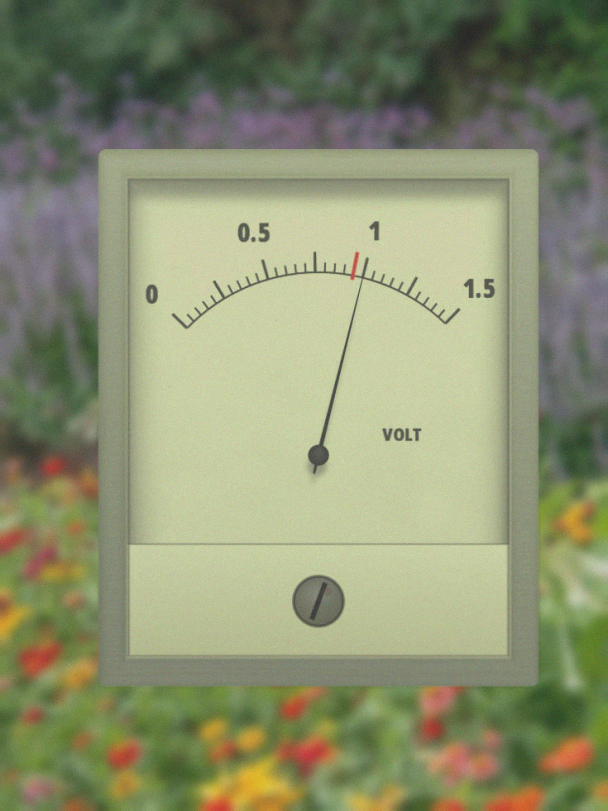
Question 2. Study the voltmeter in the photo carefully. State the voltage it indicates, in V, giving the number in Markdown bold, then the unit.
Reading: **1** V
